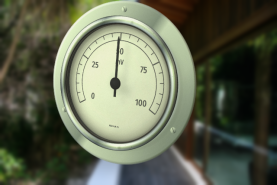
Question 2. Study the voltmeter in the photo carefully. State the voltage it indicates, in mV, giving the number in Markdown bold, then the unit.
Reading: **50** mV
